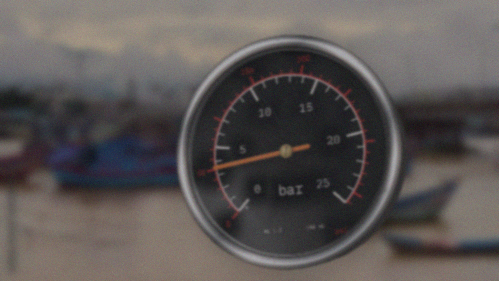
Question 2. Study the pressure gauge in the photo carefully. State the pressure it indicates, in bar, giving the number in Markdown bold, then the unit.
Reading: **3.5** bar
